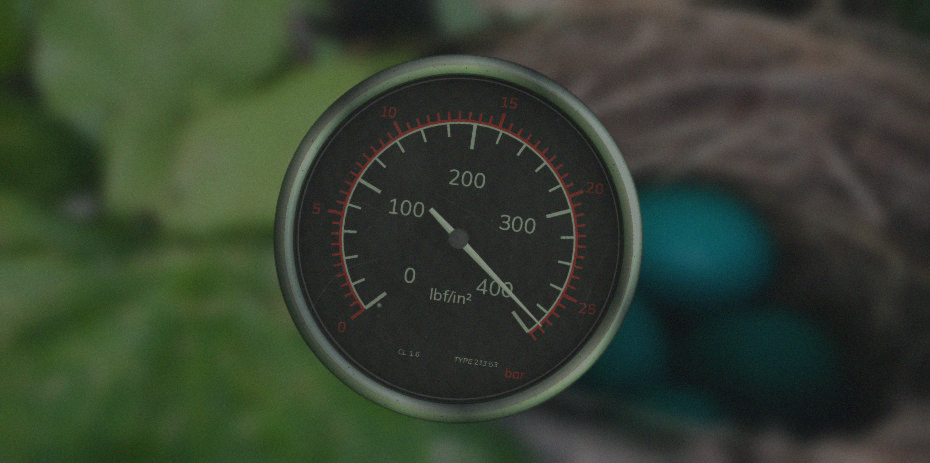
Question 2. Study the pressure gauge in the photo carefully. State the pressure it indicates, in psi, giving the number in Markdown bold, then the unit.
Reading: **390** psi
